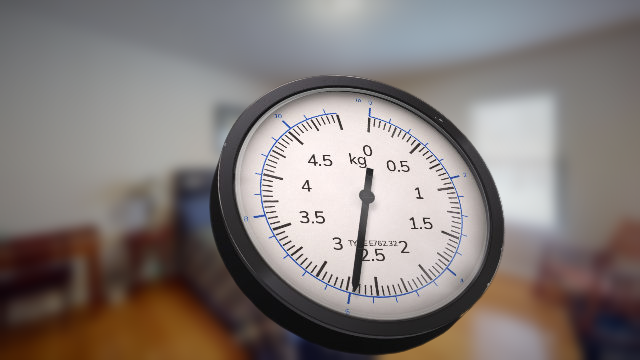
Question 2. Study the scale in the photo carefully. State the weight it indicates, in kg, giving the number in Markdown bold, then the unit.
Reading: **2.7** kg
